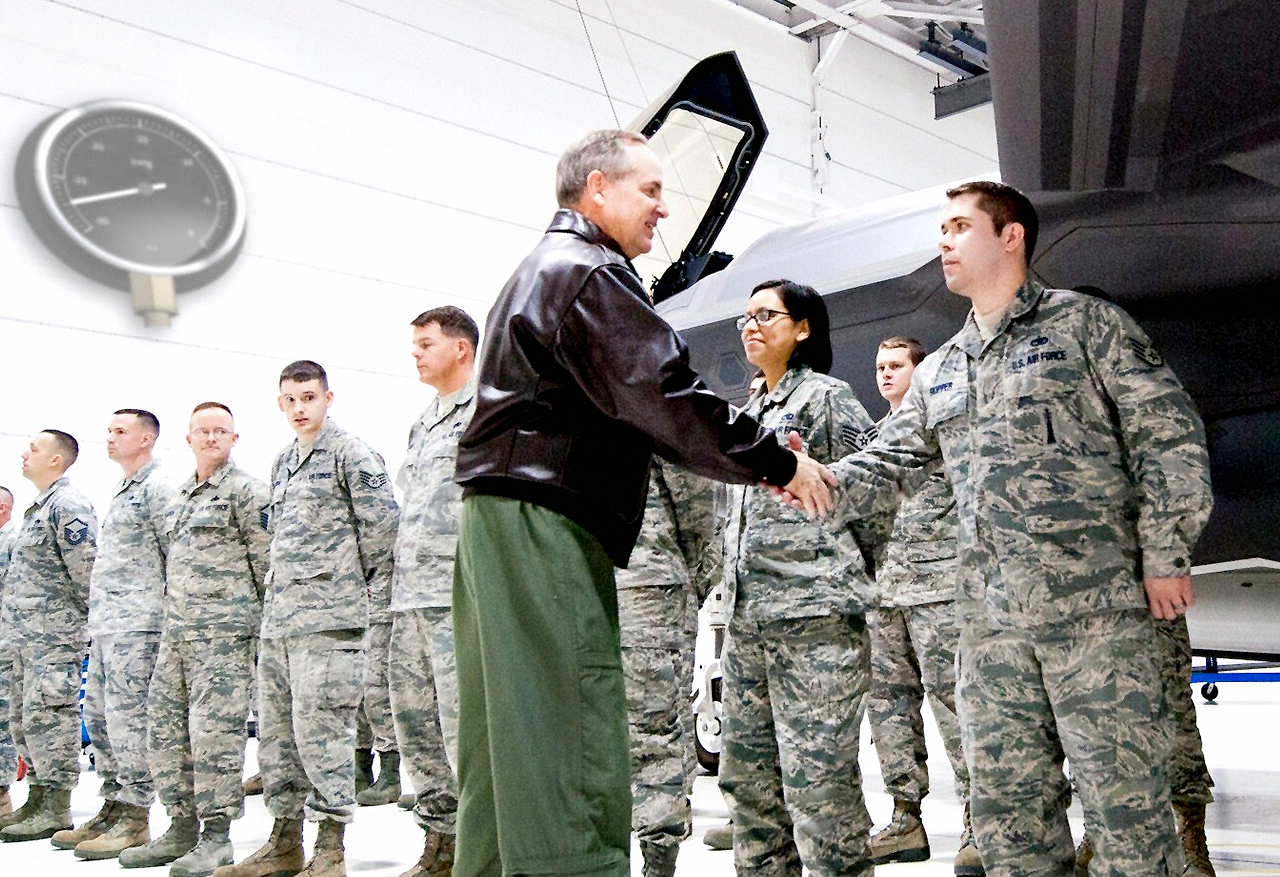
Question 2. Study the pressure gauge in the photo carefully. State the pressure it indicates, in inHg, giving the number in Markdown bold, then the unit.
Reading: **-27.5** inHg
